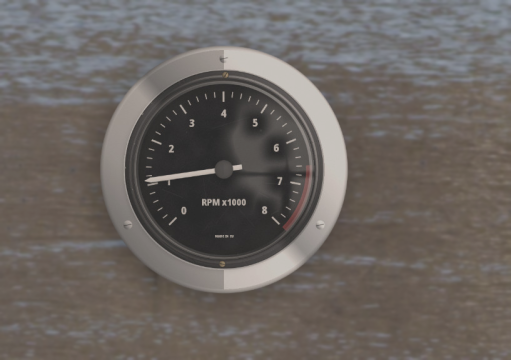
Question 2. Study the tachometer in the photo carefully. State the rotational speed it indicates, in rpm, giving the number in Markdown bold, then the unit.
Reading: **1100** rpm
